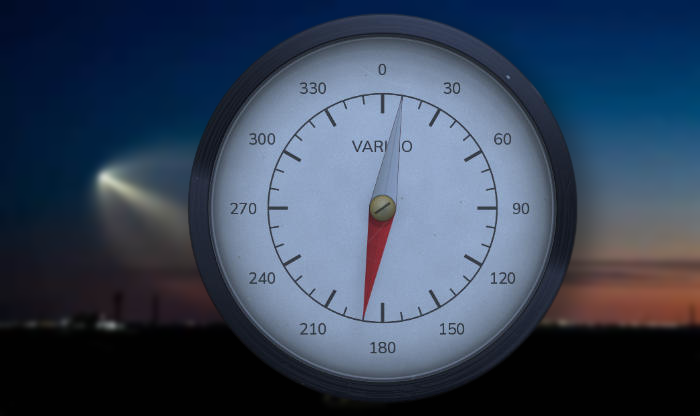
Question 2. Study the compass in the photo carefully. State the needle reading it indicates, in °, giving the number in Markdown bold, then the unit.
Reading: **190** °
